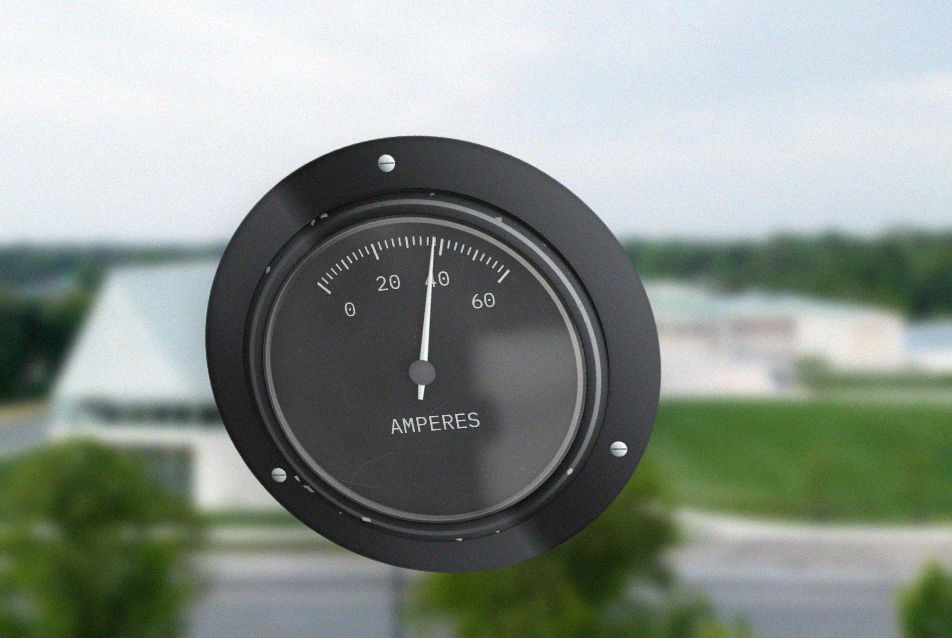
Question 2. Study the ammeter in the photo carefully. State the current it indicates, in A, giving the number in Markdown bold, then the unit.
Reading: **38** A
